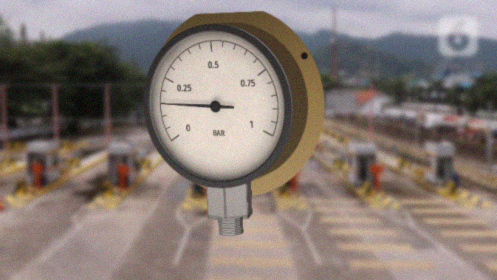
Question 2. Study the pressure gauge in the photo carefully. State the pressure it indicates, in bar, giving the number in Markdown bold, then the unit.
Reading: **0.15** bar
